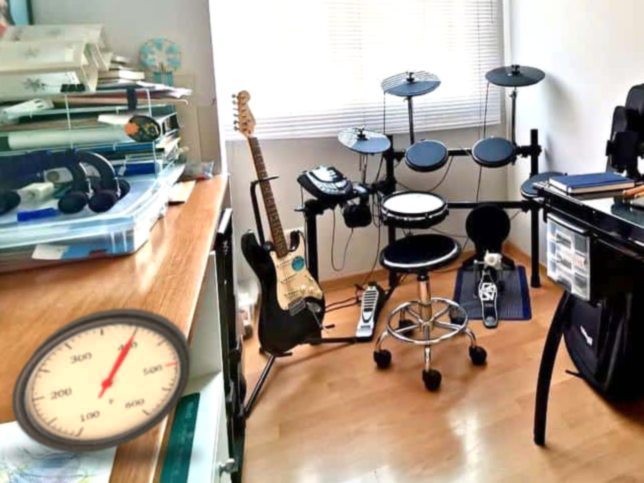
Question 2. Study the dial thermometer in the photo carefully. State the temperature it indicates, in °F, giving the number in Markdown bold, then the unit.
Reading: **400** °F
